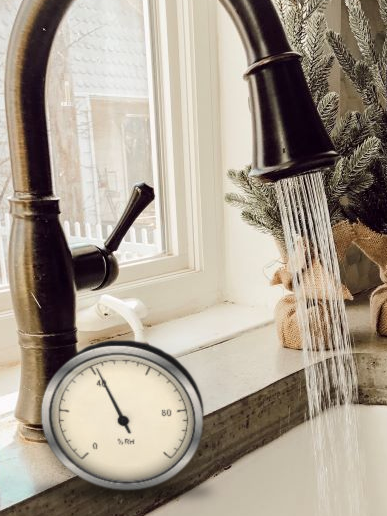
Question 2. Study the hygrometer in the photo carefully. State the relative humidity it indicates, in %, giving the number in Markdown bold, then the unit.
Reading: **42** %
